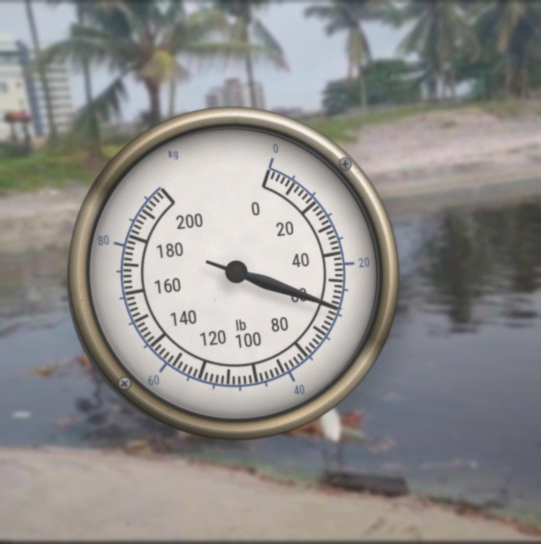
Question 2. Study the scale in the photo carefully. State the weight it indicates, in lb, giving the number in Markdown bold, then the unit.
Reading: **60** lb
